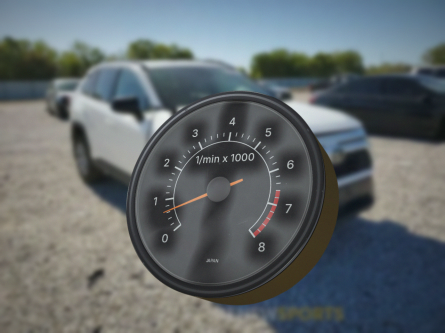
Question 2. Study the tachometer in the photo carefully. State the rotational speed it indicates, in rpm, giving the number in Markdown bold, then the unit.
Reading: **600** rpm
